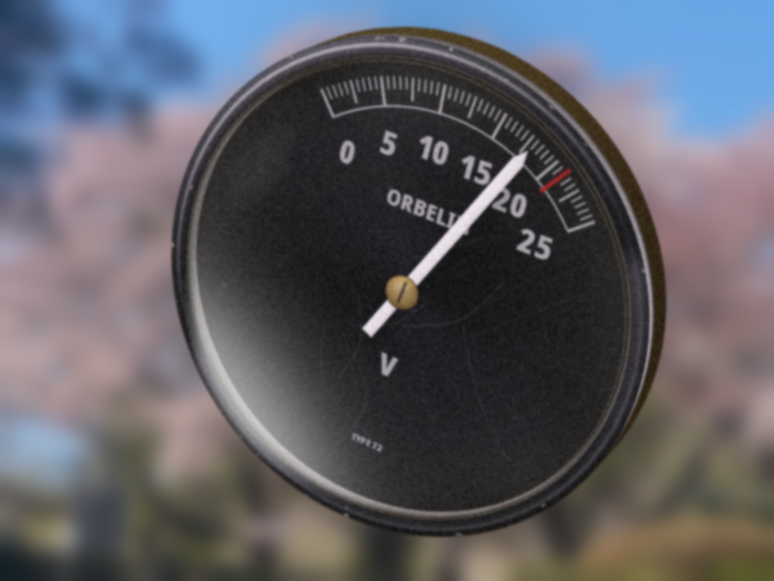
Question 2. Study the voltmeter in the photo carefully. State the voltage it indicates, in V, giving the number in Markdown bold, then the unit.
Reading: **18** V
